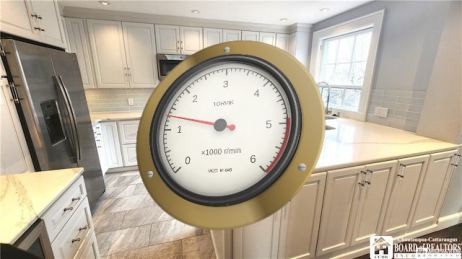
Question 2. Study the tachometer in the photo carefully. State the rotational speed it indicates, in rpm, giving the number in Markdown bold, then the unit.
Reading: **1300** rpm
